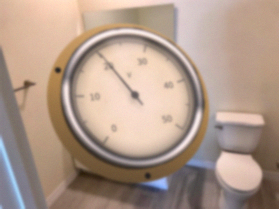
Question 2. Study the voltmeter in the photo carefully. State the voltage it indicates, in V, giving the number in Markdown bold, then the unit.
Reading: **20** V
